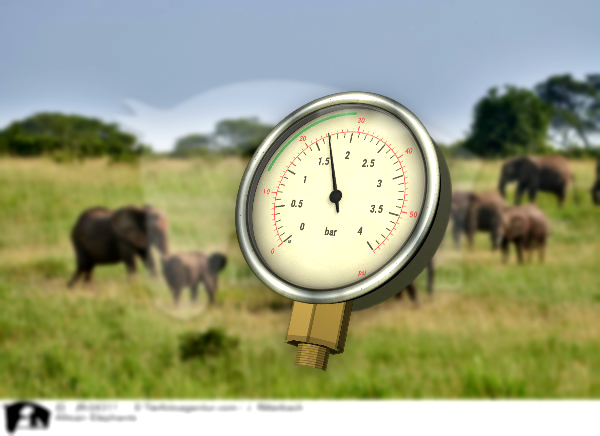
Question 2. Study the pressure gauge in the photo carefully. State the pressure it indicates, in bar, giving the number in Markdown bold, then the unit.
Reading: **1.7** bar
